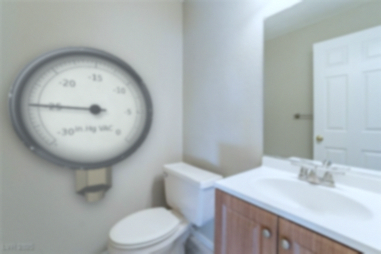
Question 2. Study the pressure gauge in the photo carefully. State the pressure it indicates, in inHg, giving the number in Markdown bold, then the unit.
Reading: **-25** inHg
